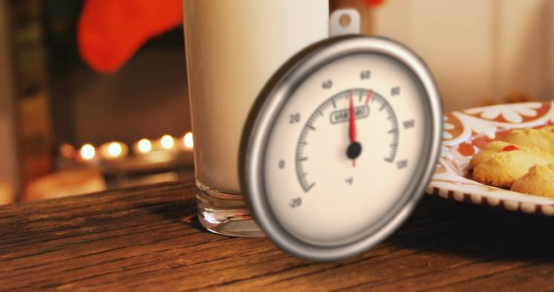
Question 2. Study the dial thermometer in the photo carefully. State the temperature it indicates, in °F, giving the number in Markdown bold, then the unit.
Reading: **50** °F
